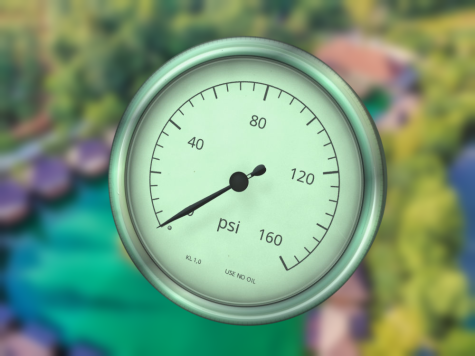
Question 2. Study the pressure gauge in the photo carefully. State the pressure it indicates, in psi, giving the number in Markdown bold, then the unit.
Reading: **0** psi
